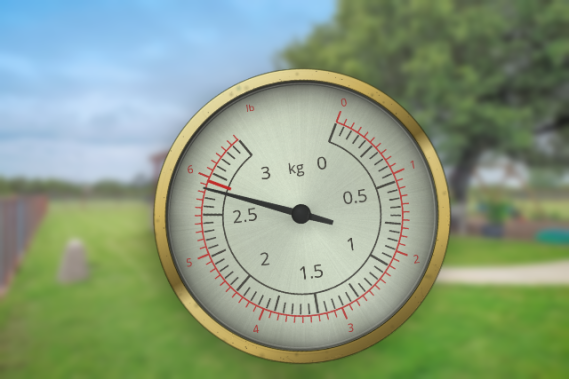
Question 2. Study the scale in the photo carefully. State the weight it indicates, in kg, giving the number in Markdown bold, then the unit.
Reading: **2.65** kg
